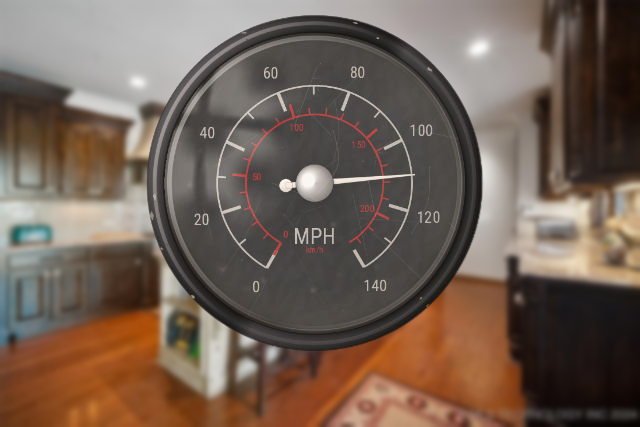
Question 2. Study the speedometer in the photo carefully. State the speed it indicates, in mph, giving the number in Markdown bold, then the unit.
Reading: **110** mph
